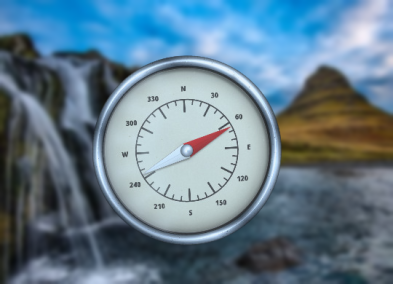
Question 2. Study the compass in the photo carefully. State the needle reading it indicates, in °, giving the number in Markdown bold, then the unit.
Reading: **65** °
